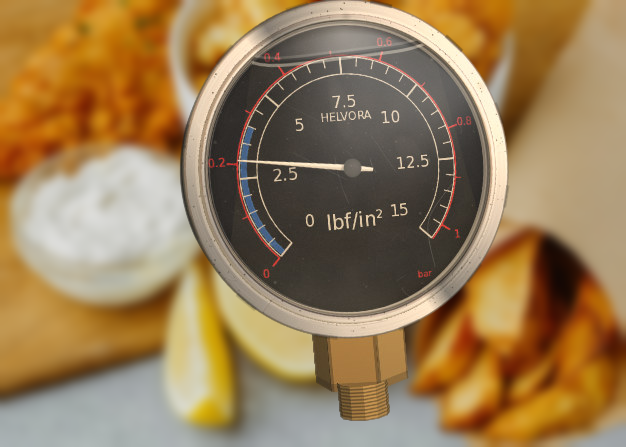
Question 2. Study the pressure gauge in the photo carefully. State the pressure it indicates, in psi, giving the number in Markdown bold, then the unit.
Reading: **3** psi
